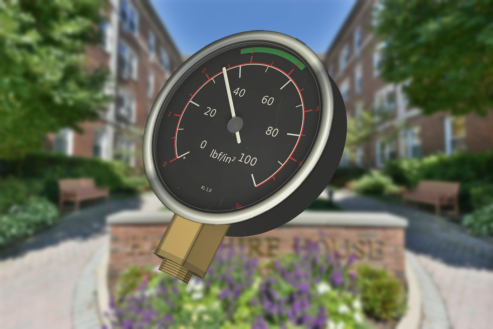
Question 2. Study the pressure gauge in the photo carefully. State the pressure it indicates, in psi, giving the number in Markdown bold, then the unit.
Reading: **35** psi
